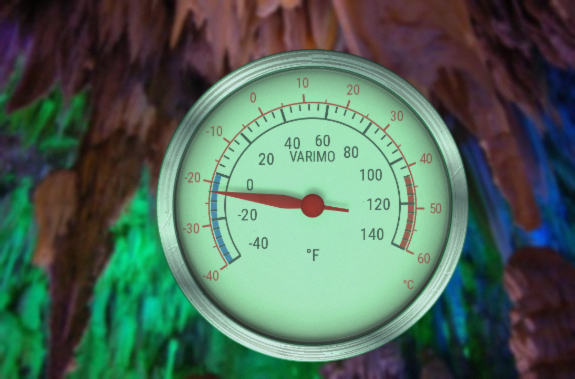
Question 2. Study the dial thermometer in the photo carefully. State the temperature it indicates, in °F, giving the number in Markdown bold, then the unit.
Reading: **-8** °F
